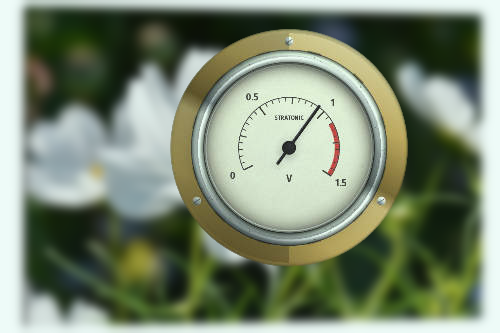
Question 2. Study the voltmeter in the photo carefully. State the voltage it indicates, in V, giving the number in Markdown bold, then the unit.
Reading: **0.95** V
